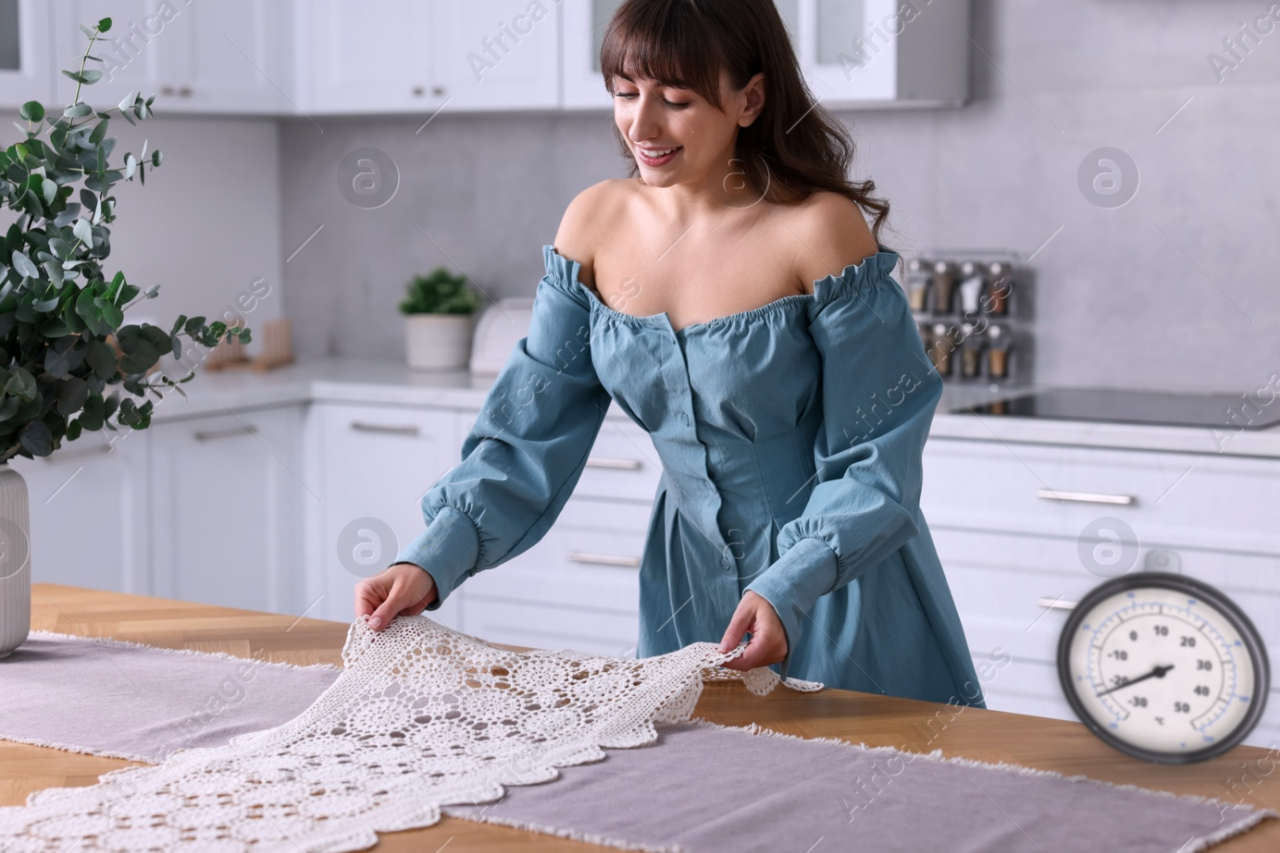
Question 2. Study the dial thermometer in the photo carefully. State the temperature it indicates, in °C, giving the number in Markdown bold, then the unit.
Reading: **-22** °C
